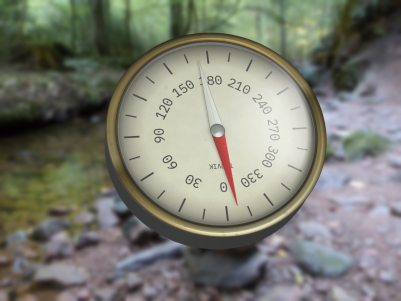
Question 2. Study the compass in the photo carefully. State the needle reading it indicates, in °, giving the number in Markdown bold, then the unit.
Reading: **352.5** °
